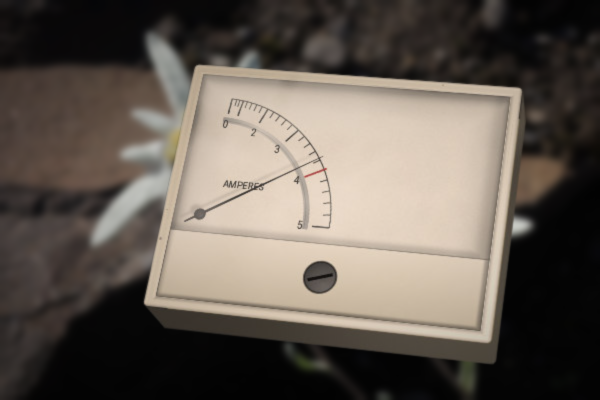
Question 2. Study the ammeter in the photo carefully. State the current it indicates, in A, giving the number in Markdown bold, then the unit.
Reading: **3.8** A
